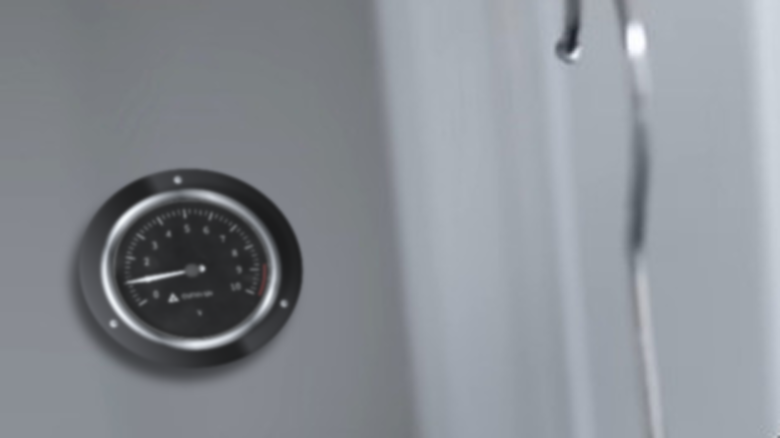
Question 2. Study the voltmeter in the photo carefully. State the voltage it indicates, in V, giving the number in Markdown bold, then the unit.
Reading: **1** V
